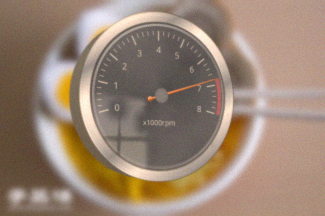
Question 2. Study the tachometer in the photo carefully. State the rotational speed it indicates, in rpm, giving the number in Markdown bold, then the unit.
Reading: **6800** rpm
